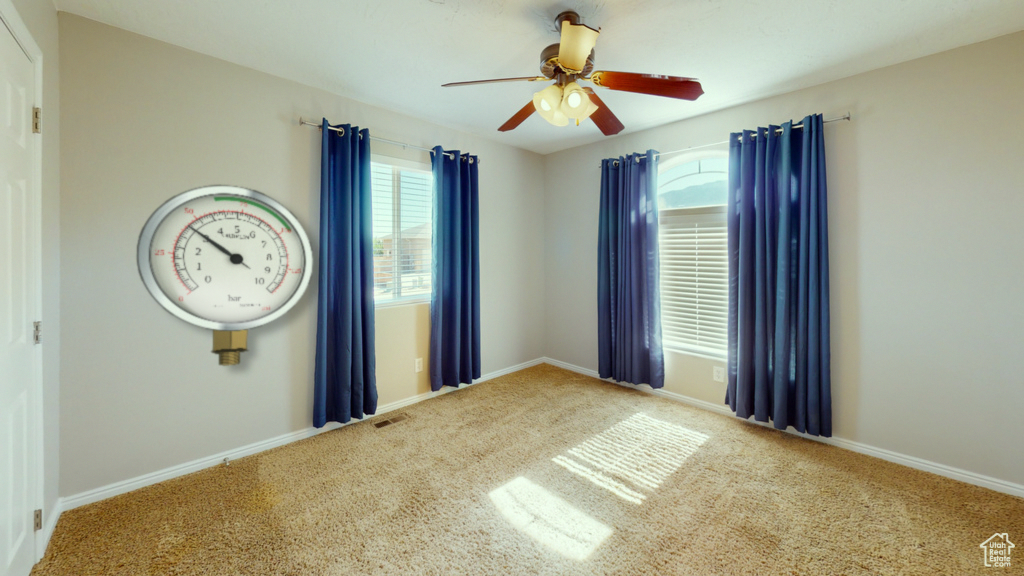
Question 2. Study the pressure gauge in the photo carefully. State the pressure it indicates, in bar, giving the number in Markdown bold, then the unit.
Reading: **3** bar
